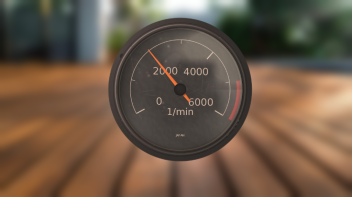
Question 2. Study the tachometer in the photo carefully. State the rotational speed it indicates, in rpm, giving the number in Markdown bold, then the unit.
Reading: **2000** rpm
